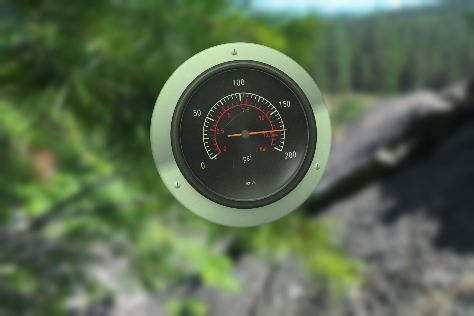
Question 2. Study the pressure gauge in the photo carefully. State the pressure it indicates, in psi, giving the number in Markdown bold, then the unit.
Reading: **175** psi
